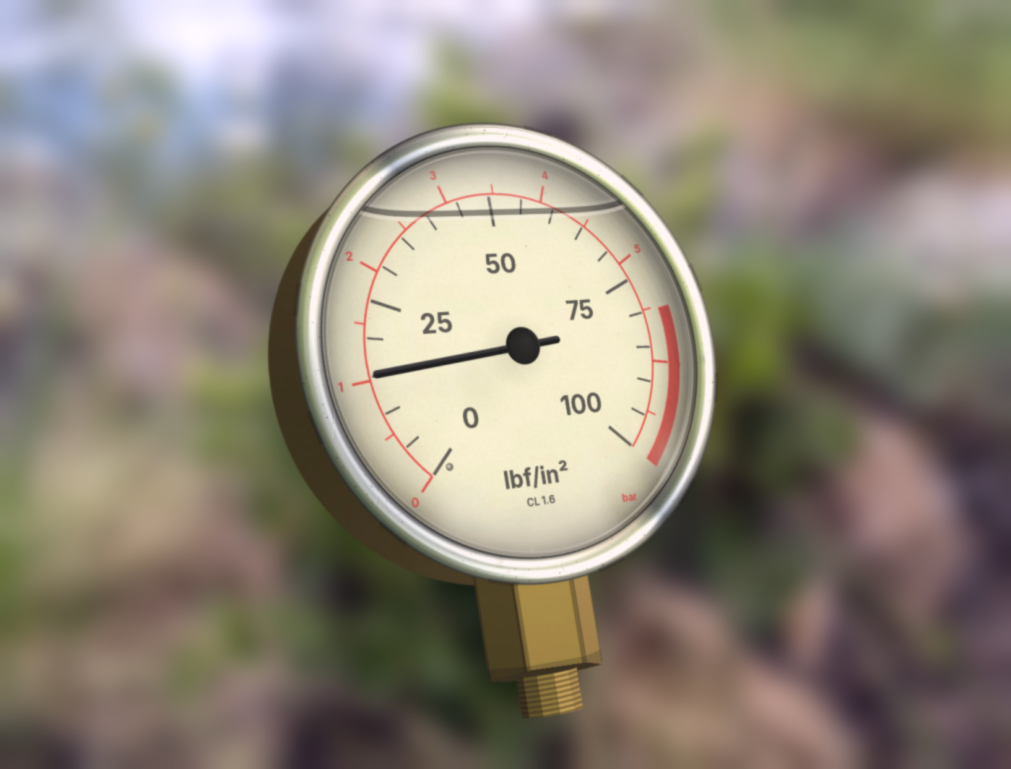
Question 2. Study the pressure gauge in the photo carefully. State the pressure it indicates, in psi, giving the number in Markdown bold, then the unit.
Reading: **15** psi
